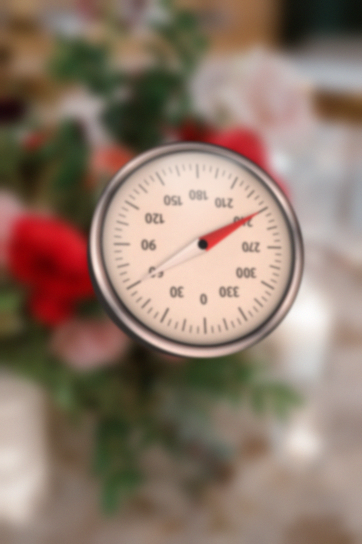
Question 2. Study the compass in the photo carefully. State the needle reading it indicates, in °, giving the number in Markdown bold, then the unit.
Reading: **240** °
